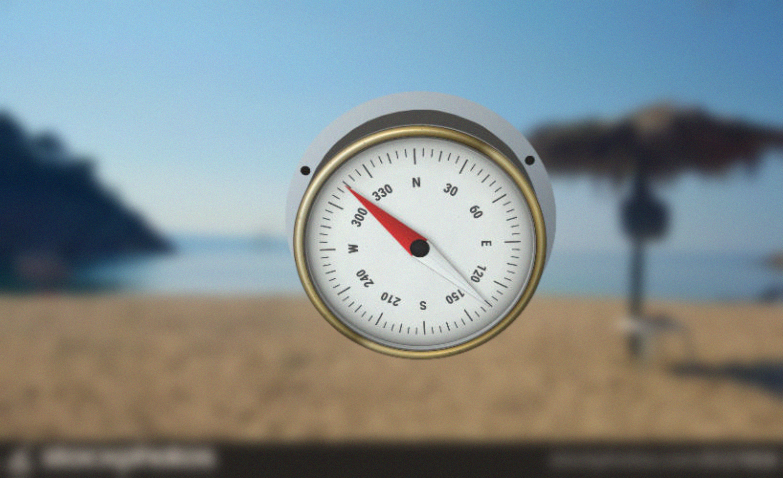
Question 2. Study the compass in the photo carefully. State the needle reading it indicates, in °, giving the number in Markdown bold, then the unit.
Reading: **315** °
